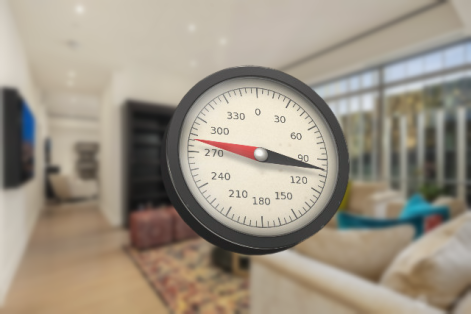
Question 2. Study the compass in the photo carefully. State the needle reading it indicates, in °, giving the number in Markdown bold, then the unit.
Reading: **280** °
